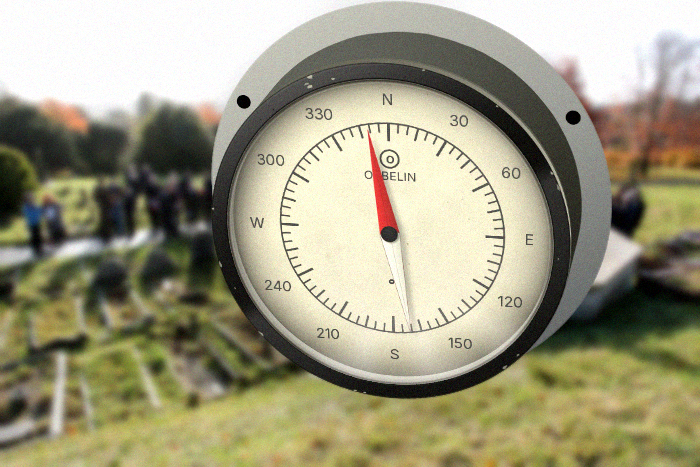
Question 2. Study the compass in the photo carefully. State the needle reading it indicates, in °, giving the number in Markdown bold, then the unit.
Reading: **350** °
